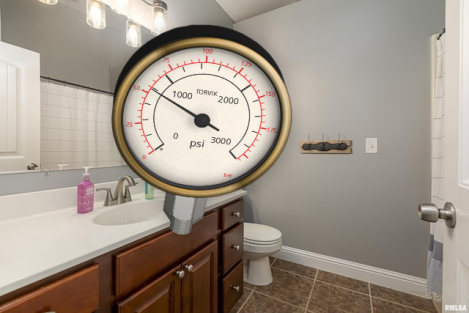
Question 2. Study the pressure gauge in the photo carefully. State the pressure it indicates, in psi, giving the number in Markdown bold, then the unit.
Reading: **800** psi
